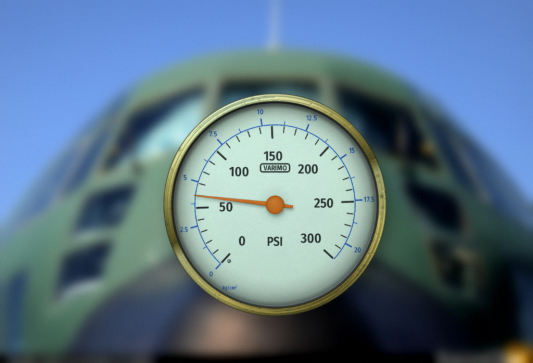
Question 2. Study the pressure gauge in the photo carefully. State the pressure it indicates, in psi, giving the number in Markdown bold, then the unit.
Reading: **60** psi
